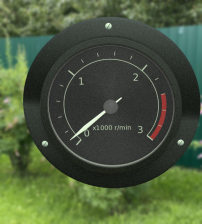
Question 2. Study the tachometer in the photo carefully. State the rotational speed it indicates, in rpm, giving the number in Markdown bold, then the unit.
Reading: **100** rpm
